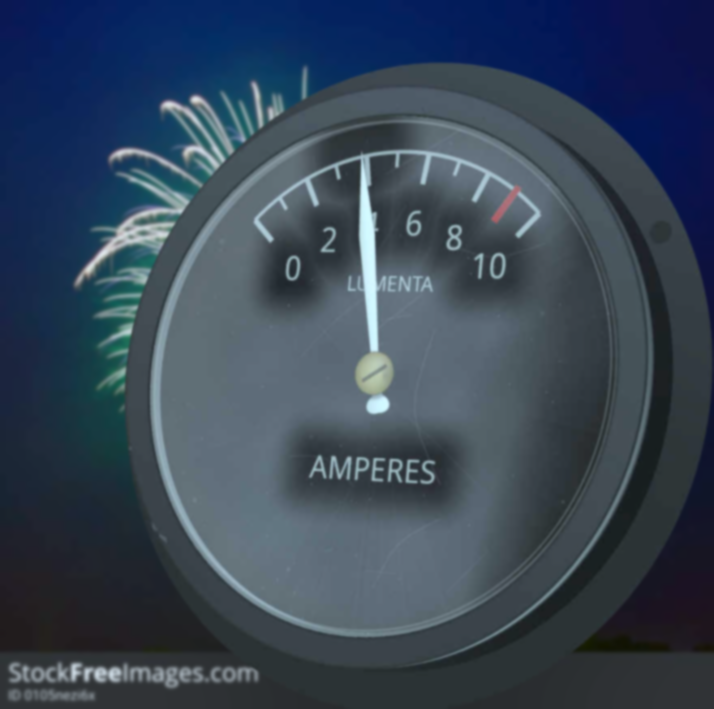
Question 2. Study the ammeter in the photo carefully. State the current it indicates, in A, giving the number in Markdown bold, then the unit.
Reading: **4** A
